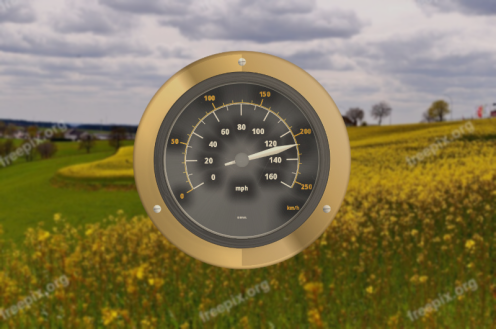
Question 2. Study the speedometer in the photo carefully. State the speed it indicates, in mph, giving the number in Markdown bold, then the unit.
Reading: **130** mph
